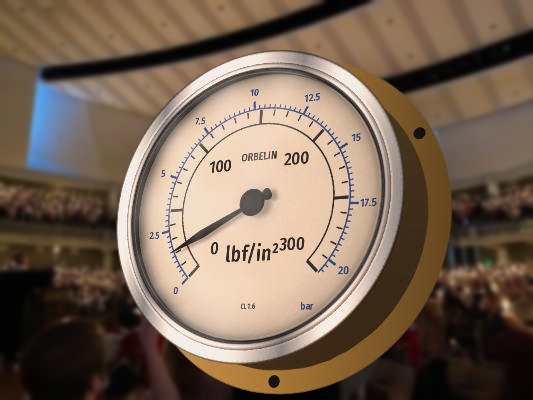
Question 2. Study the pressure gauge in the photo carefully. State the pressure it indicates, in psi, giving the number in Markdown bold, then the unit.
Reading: **20** psi
